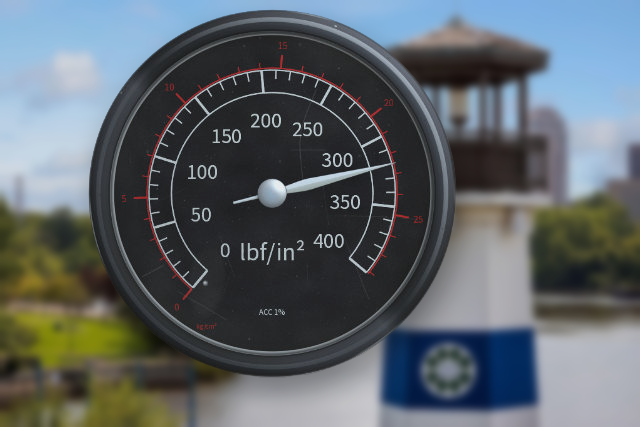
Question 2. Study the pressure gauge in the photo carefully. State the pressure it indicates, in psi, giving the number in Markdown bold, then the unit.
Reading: **320** psi
